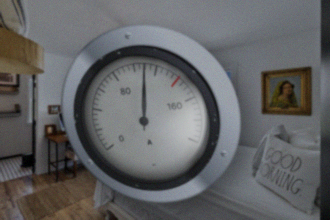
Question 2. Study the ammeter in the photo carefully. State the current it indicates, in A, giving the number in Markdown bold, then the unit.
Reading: **110** A
